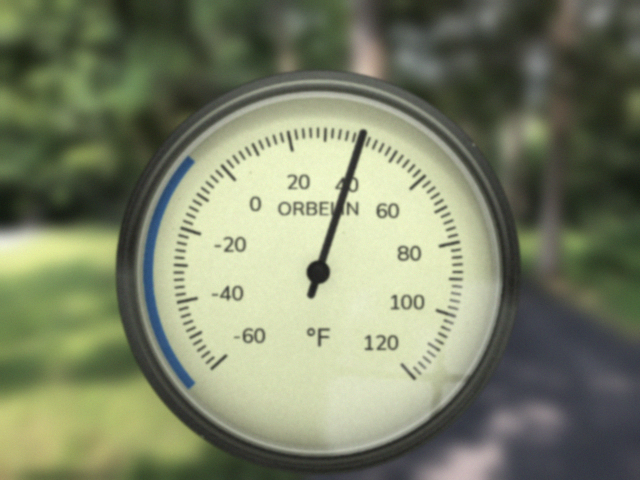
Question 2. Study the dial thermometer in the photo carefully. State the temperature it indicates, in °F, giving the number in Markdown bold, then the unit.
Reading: **40** °F
